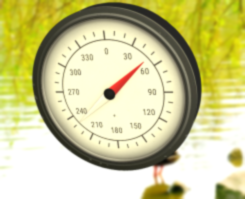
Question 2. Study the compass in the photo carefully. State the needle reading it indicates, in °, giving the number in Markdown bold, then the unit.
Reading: **50** °
